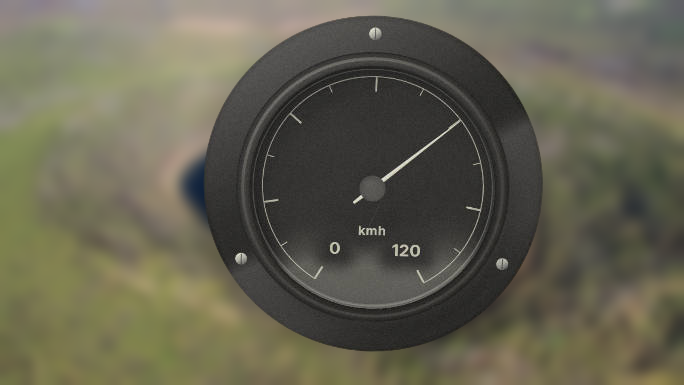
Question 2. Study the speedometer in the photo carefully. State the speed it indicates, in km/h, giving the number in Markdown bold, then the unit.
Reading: **80** km/h
